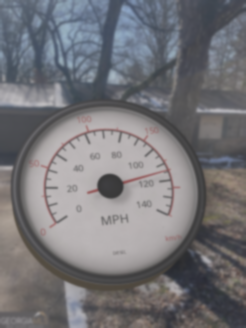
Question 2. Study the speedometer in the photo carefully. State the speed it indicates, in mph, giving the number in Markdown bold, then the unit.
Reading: **115** mph
